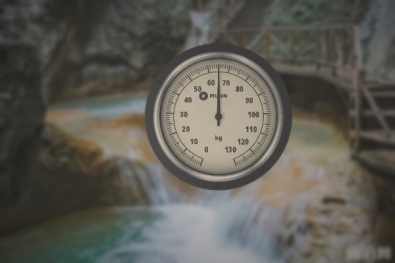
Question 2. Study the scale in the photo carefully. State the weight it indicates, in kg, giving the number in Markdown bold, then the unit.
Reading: **65** kg
